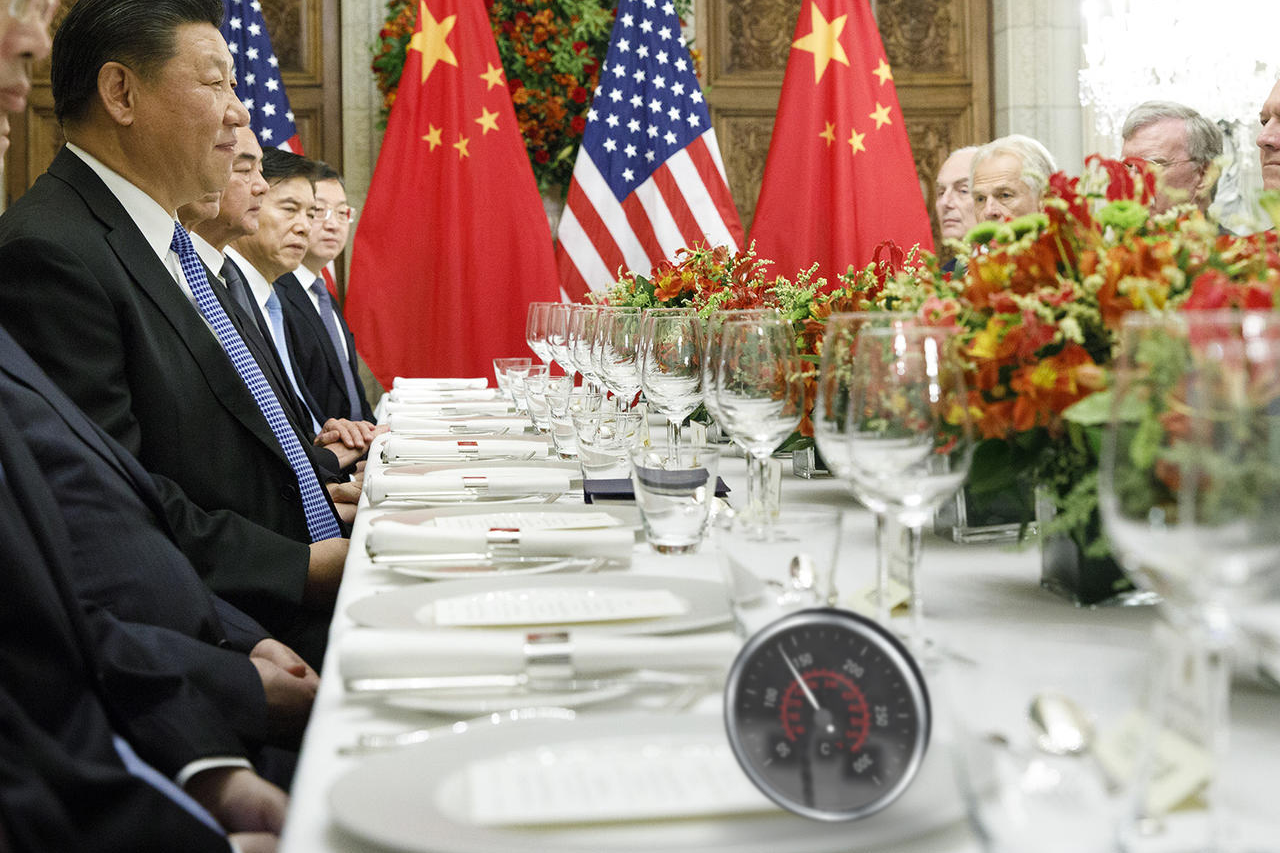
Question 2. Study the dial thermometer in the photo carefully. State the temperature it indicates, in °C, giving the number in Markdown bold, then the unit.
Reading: **140** °C
